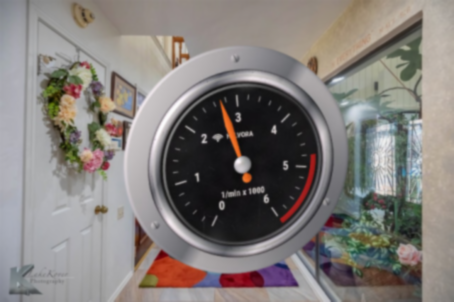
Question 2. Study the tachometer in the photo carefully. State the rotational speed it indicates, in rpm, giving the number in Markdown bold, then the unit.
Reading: **2700** rpm
